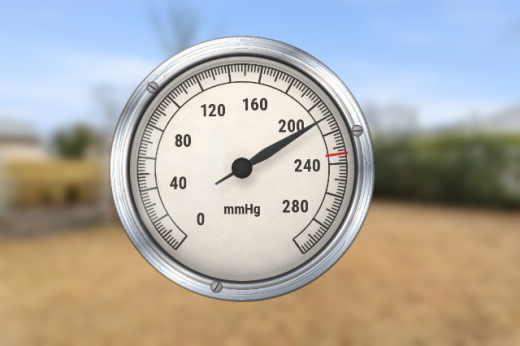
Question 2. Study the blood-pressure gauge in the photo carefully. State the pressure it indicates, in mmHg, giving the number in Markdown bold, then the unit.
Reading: **210** mmHg
